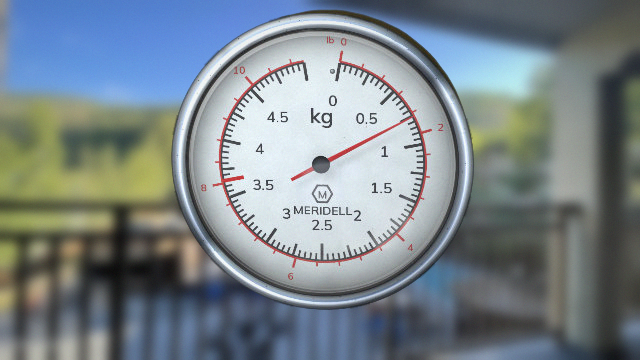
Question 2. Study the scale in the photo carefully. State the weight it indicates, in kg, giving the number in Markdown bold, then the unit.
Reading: **0.75** kg
